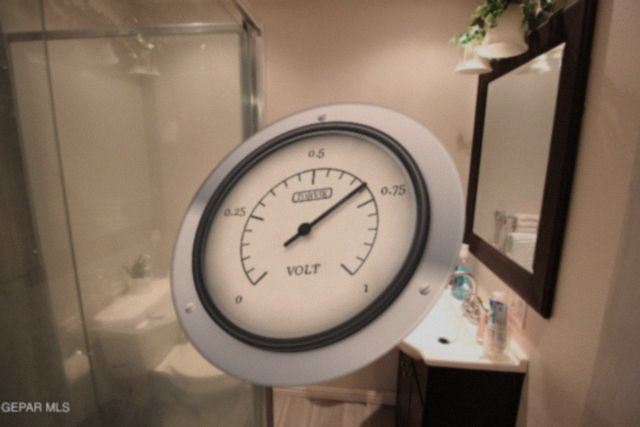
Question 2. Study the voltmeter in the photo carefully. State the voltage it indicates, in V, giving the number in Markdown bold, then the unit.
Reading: **0.7** V
